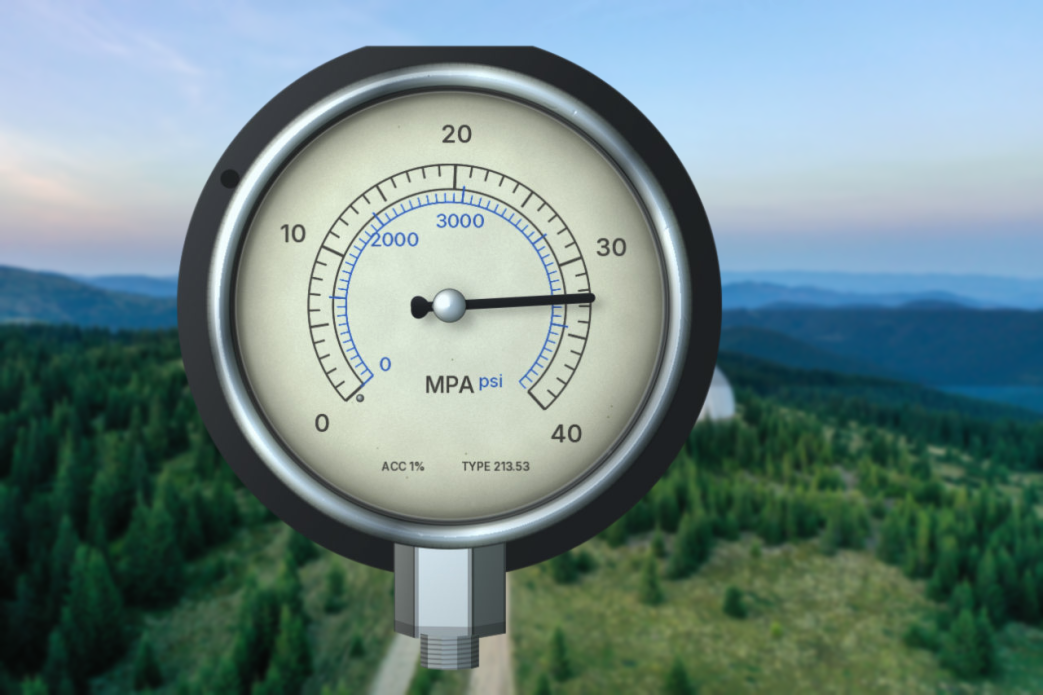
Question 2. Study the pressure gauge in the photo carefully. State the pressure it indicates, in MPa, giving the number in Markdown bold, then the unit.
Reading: **32.5** MPa
